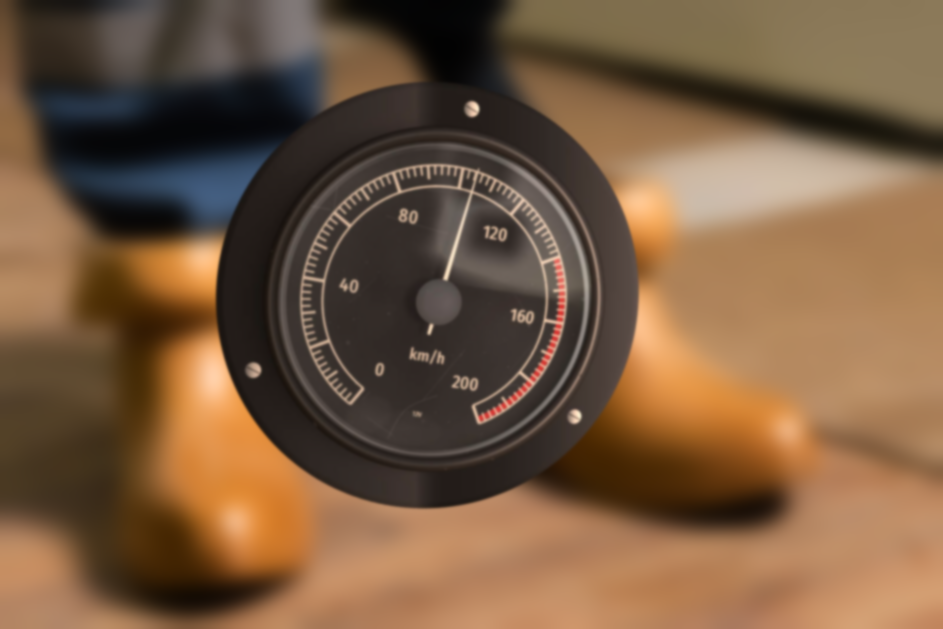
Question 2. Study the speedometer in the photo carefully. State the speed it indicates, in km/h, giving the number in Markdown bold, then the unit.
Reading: **104** km/h
